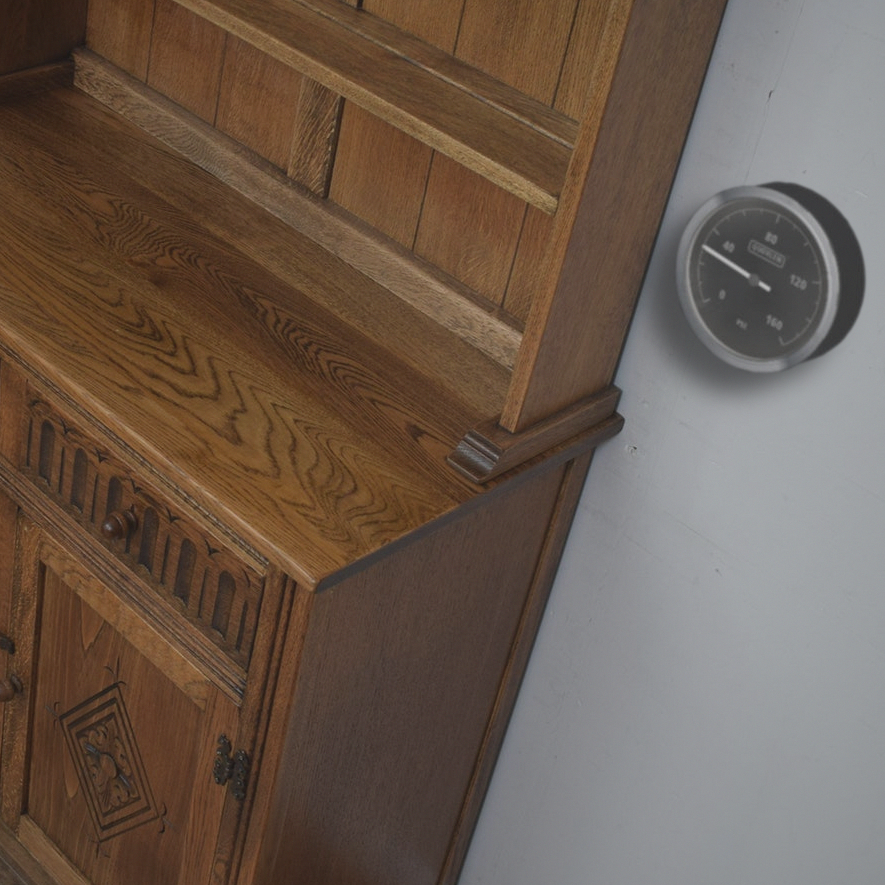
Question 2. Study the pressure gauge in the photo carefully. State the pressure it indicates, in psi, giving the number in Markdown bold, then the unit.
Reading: **30** psi
